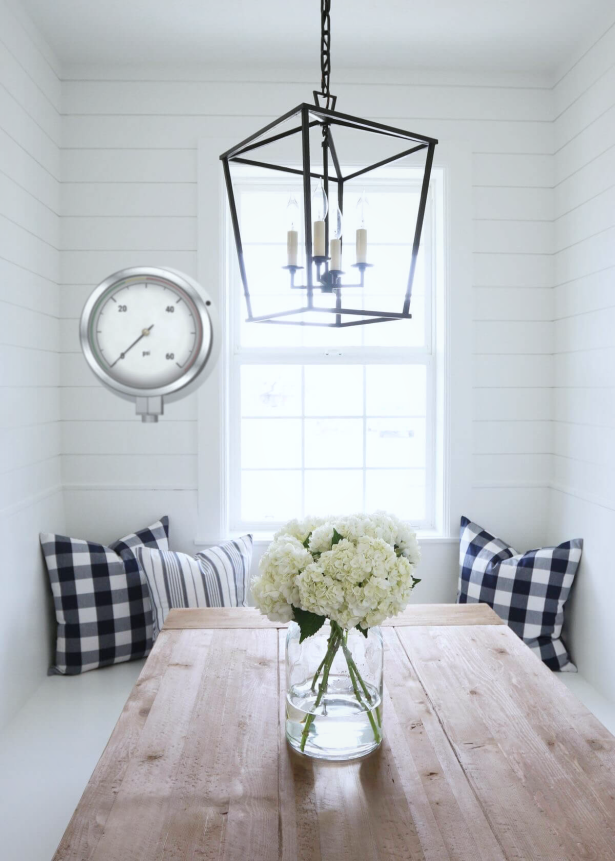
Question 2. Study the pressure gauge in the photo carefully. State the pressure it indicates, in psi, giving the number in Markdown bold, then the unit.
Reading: **0** psi
